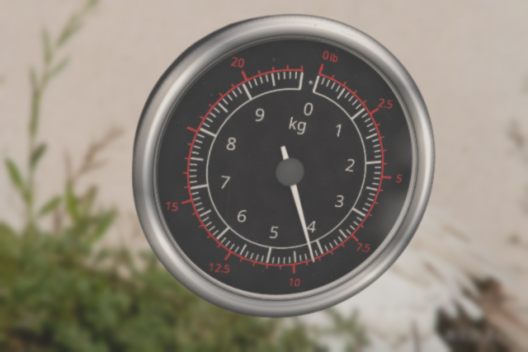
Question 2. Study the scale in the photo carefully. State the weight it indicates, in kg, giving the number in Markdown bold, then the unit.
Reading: **4.2** kg
